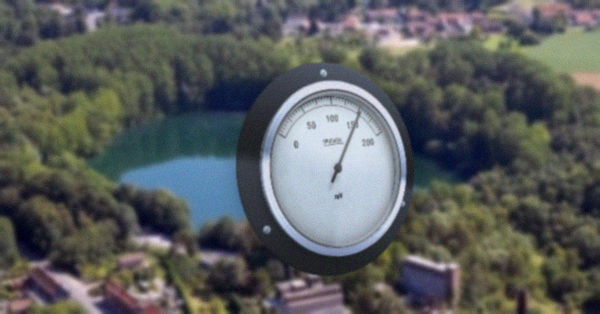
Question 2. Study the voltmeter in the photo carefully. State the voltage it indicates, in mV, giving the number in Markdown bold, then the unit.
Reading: **150** mV
